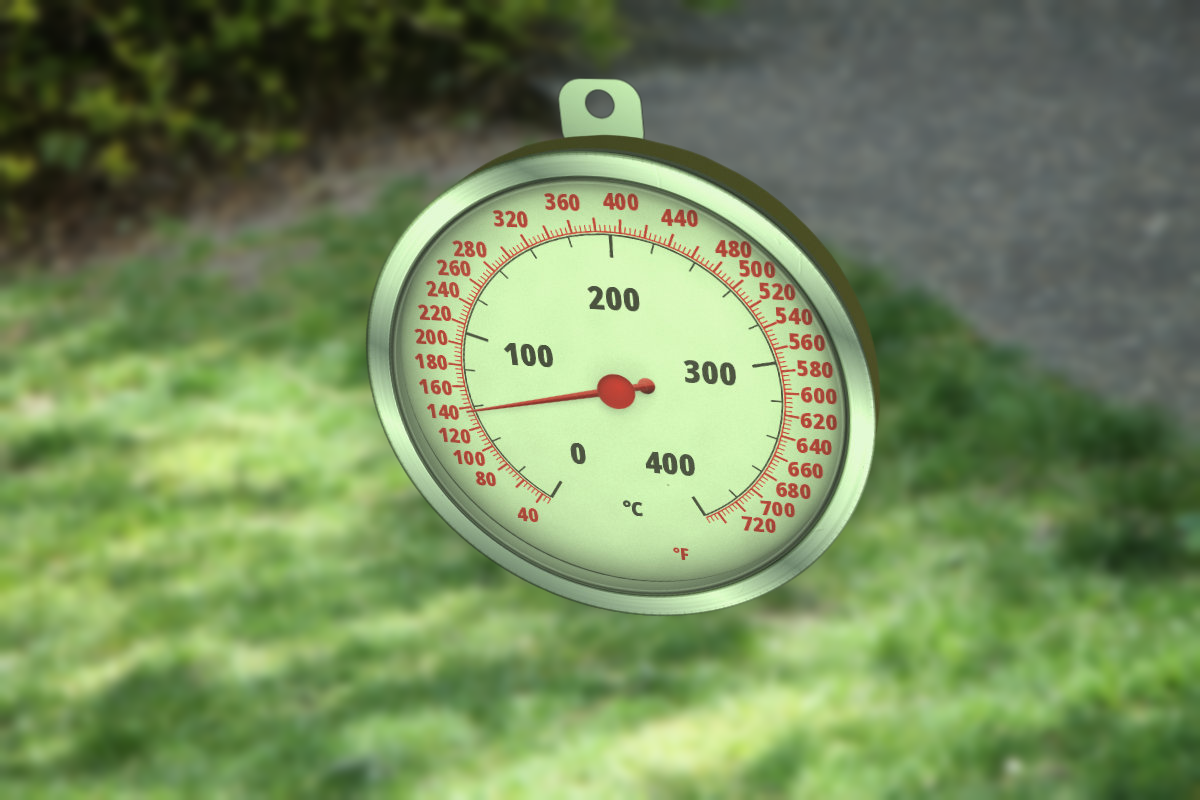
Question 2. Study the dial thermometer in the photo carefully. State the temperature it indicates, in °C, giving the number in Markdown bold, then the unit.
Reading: **60** °C
